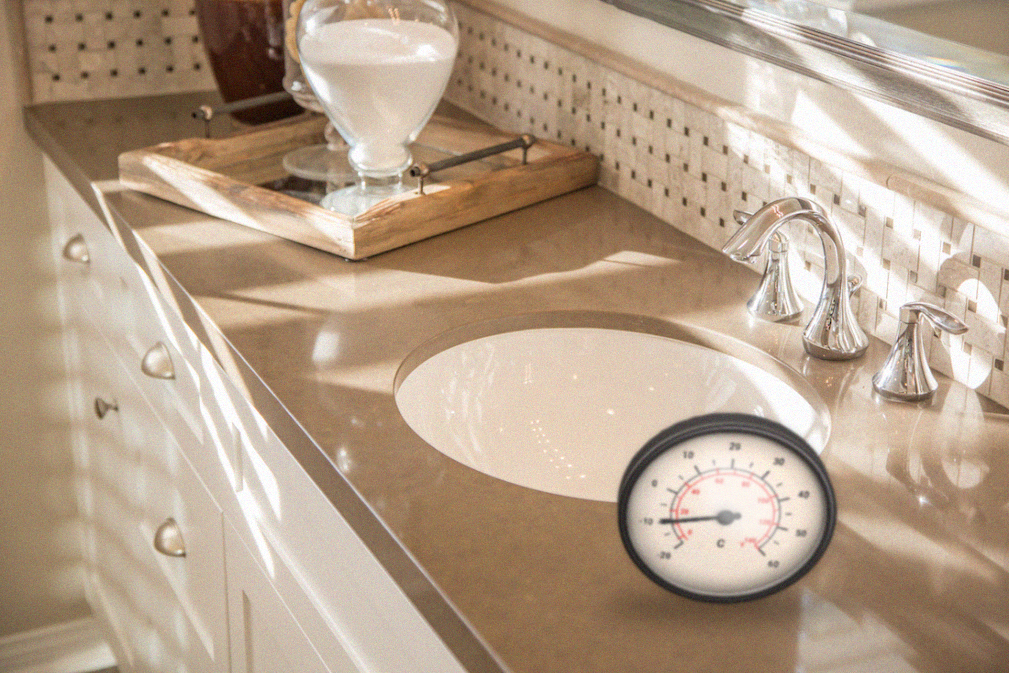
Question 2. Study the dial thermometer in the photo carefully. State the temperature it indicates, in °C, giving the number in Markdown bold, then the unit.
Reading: **-10** °C
